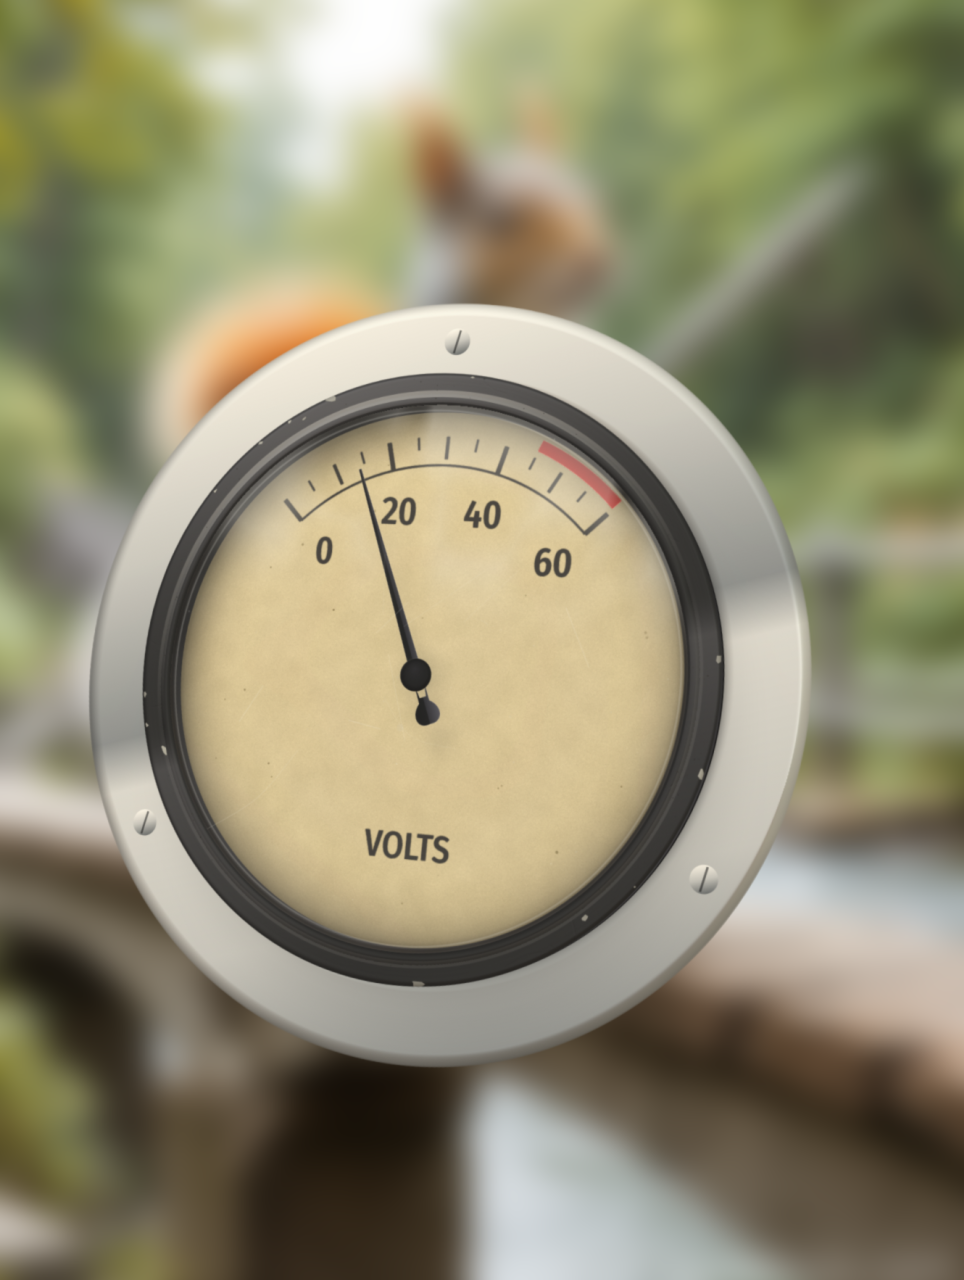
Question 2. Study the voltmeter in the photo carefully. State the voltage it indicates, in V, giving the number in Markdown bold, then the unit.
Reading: **15** V
